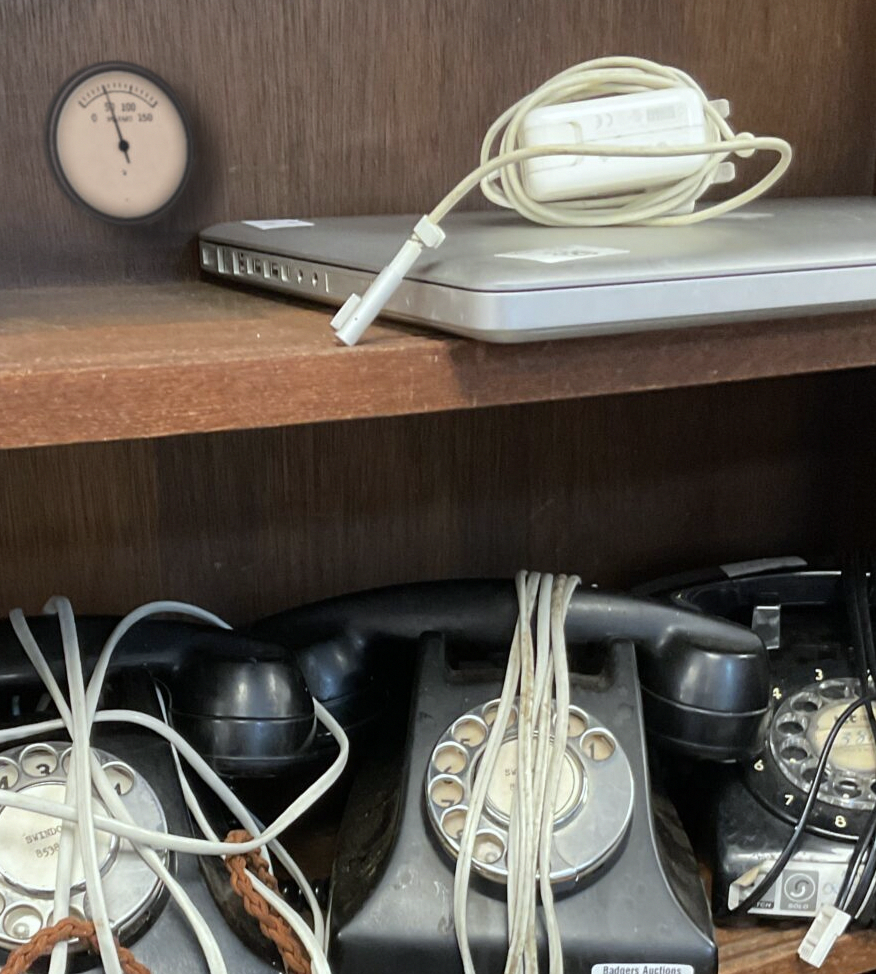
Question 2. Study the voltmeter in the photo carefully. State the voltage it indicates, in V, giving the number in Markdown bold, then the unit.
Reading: **50** V
